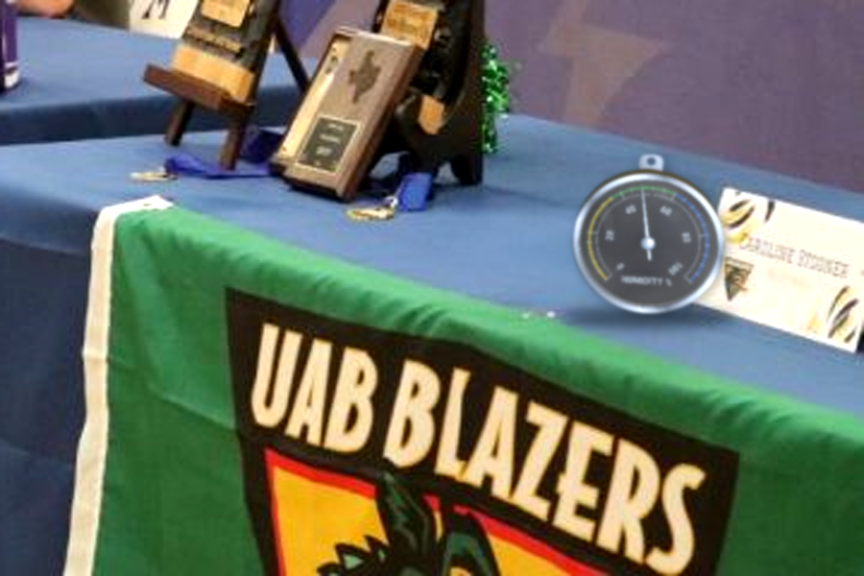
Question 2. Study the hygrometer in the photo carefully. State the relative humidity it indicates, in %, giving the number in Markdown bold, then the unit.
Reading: **48** %
